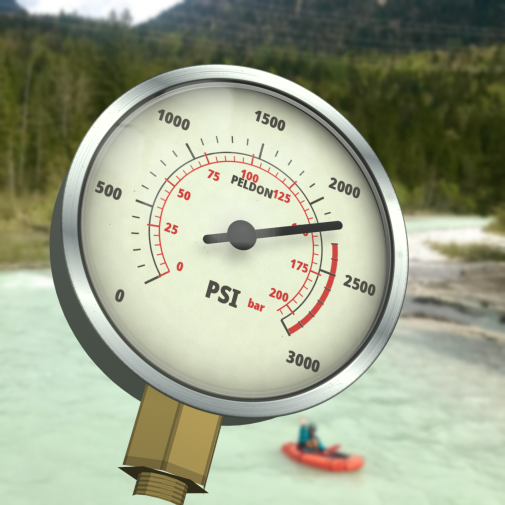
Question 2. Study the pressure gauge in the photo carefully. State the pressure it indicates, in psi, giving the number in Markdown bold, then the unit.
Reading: **2200** psi
